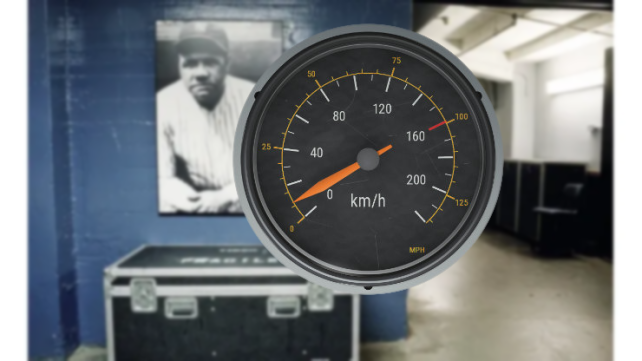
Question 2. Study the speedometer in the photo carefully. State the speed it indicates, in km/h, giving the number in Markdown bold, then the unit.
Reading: **10** km/h
